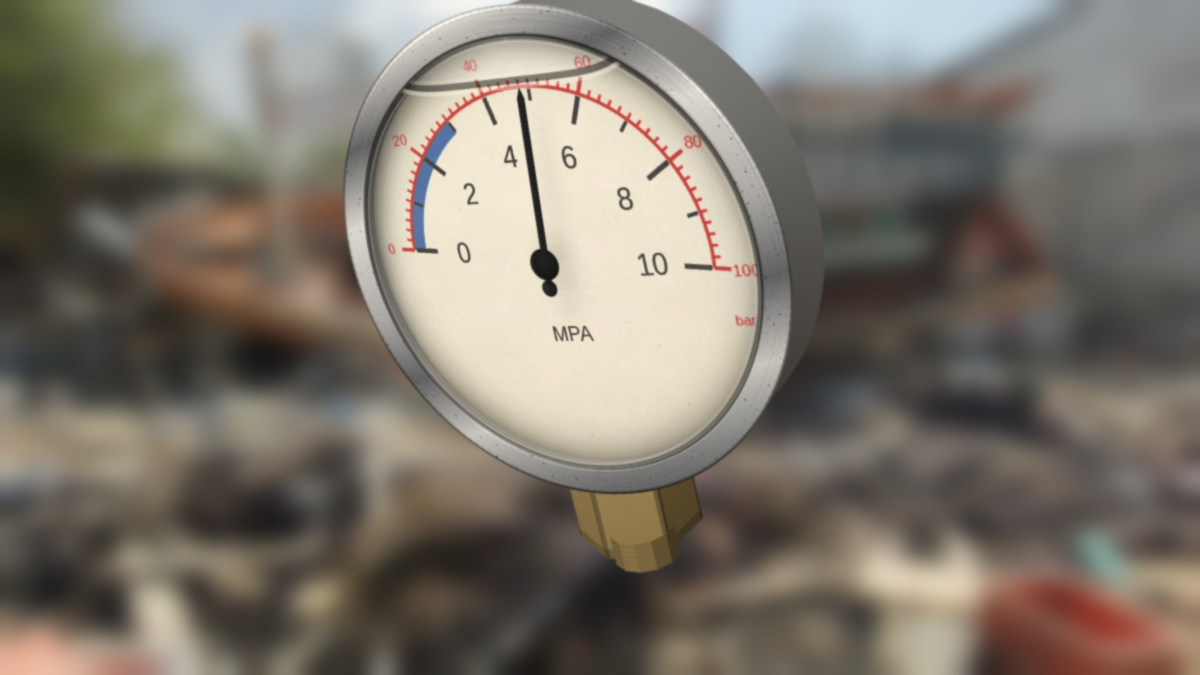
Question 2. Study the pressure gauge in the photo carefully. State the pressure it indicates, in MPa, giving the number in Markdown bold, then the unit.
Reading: **5** MPa
